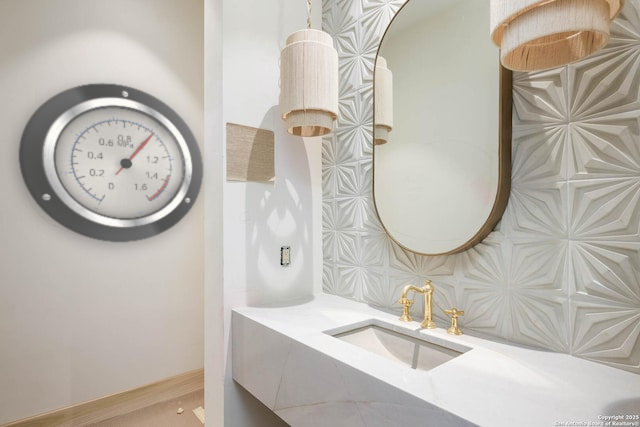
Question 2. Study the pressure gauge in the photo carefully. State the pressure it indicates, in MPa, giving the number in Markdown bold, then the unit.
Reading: **1** MPa
